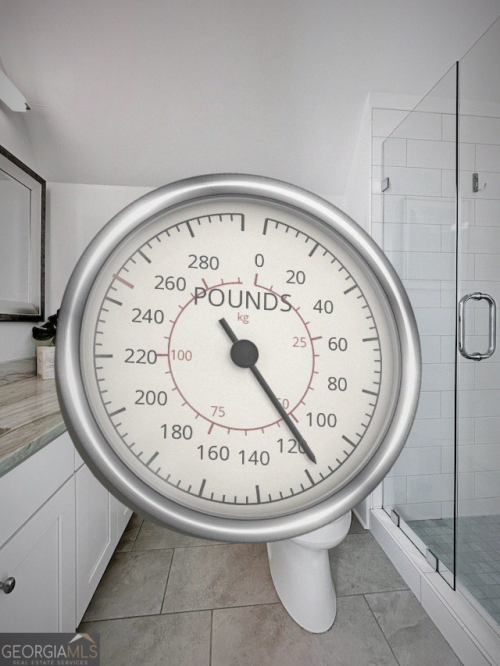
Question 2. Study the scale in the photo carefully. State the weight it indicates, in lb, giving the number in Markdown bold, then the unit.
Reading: **116** lb
